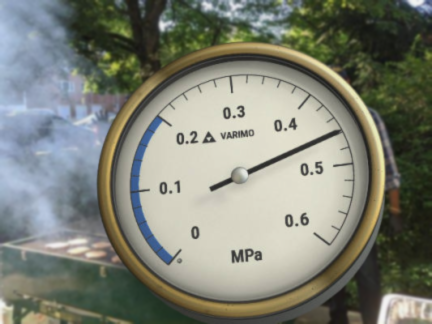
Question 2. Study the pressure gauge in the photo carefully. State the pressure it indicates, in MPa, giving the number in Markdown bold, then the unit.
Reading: **0.46** MPa
